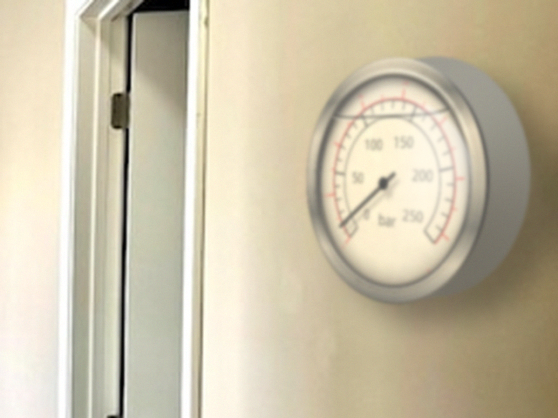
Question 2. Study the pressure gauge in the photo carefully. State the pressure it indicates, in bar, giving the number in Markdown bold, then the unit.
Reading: **10** bar
